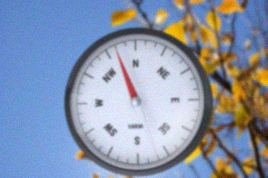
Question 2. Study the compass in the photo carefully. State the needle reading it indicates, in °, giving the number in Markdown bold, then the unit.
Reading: **340** °
